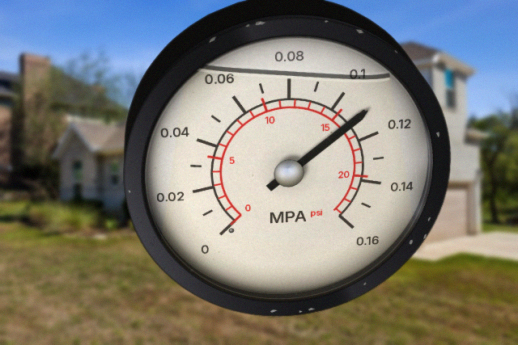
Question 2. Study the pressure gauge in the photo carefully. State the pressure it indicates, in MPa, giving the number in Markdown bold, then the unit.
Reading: **0.11** MPa
